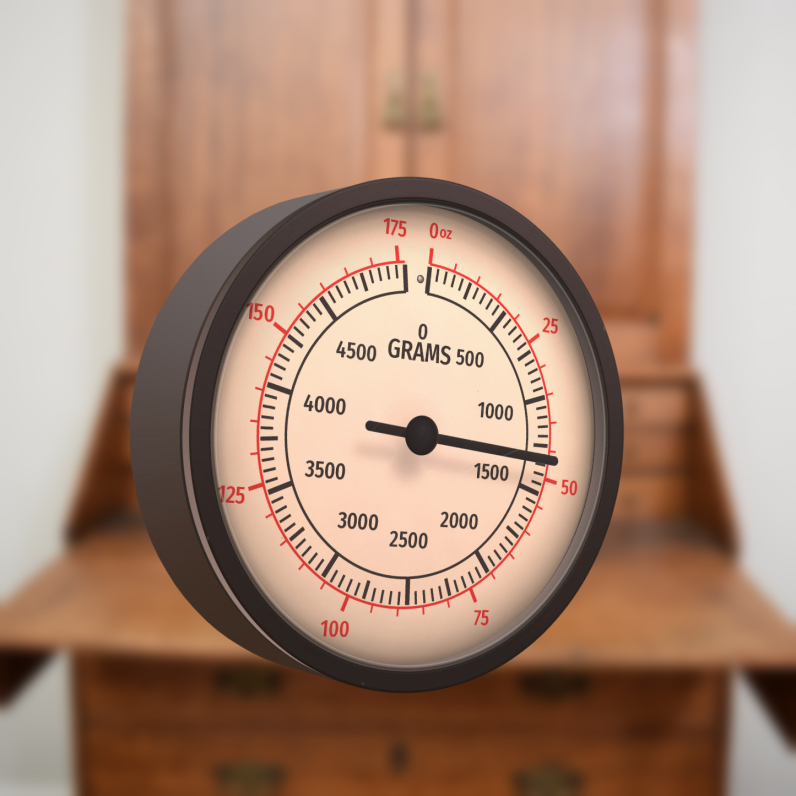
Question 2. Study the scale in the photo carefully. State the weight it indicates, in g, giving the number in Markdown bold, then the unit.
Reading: **1325** g
